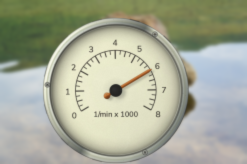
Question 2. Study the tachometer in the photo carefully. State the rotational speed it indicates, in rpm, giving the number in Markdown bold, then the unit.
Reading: **6000** rpm
